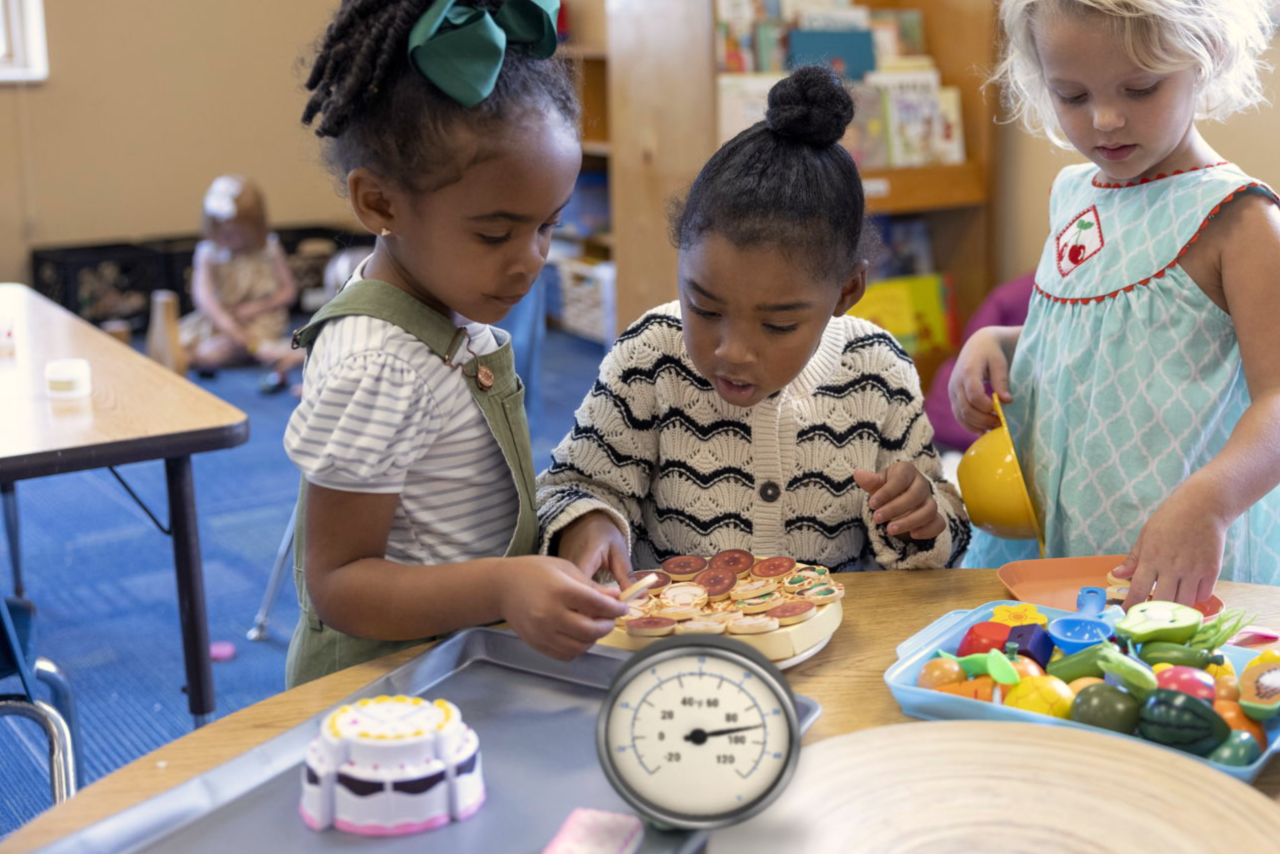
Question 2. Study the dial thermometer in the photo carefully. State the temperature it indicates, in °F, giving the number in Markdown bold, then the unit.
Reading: **90** °F
